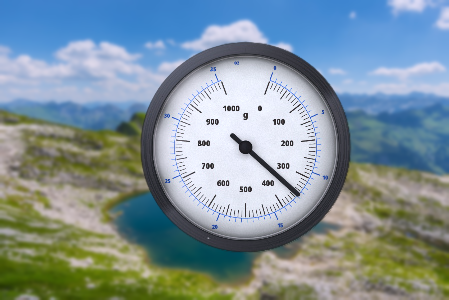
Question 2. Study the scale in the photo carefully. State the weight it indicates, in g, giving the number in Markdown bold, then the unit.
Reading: **350** g
